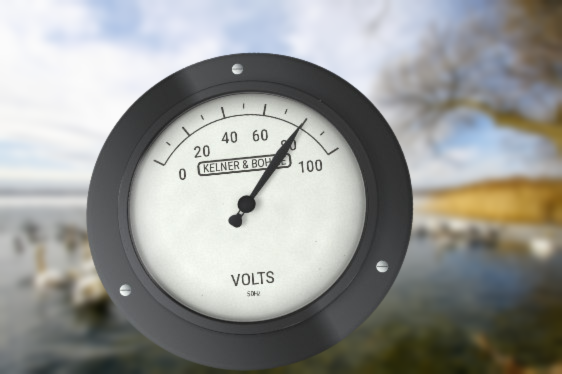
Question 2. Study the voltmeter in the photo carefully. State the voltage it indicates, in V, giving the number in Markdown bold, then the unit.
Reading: **80** V
